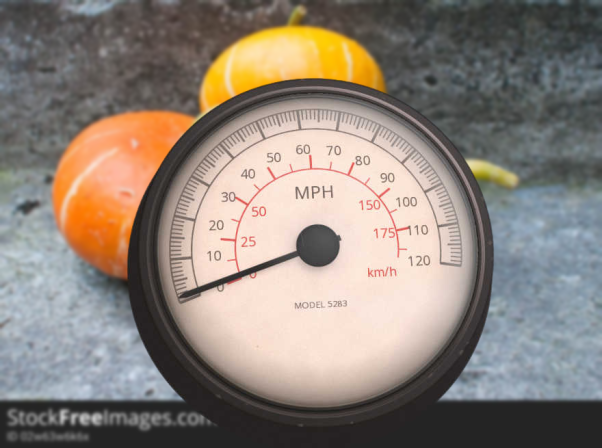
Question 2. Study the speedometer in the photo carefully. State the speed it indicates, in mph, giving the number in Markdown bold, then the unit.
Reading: **1** mph
